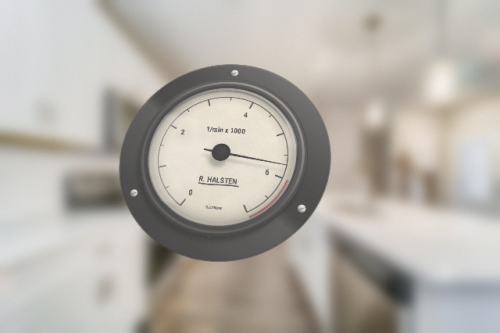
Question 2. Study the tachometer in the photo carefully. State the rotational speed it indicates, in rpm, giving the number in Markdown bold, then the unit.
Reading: **5750** rpm
